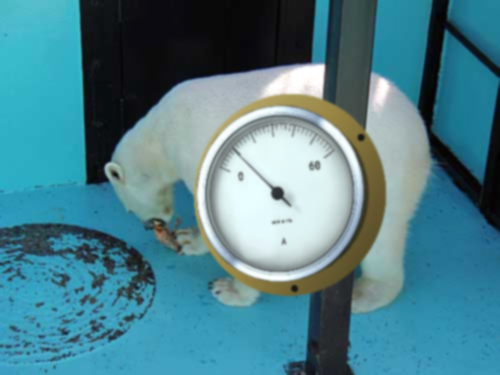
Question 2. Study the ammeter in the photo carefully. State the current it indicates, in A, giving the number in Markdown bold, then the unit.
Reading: **10** A
